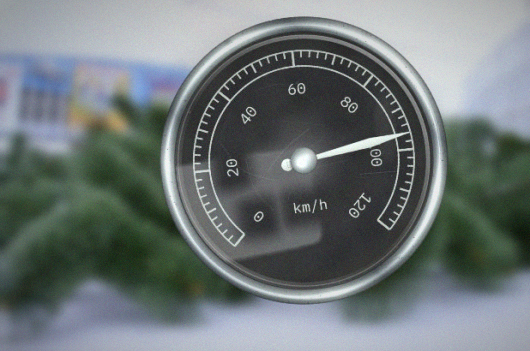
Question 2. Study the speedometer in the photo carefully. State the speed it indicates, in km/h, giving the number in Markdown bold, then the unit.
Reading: **96** km/h
